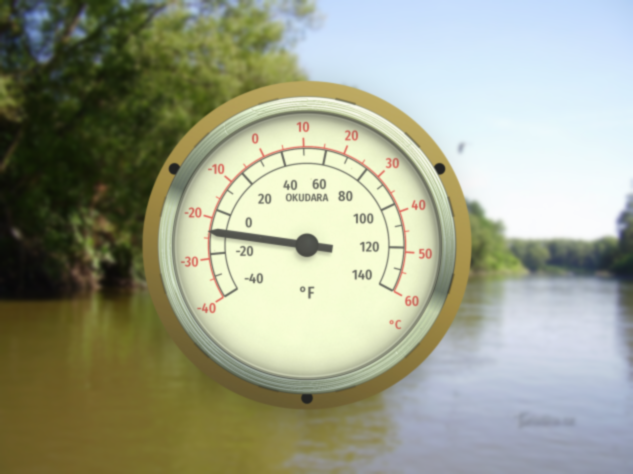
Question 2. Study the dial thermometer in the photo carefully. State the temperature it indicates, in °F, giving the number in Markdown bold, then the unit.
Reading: **-10** °F
